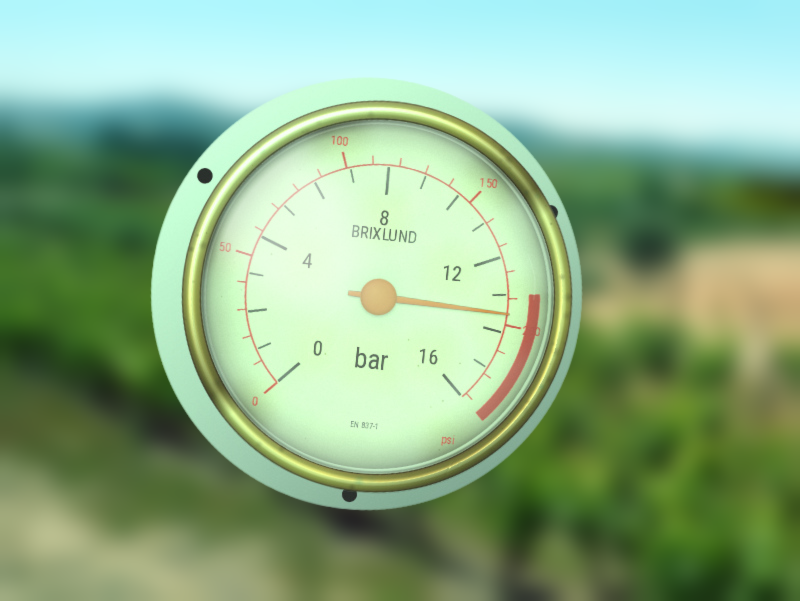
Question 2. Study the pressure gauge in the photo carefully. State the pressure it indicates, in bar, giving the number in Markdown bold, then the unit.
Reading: **13.5** bar
